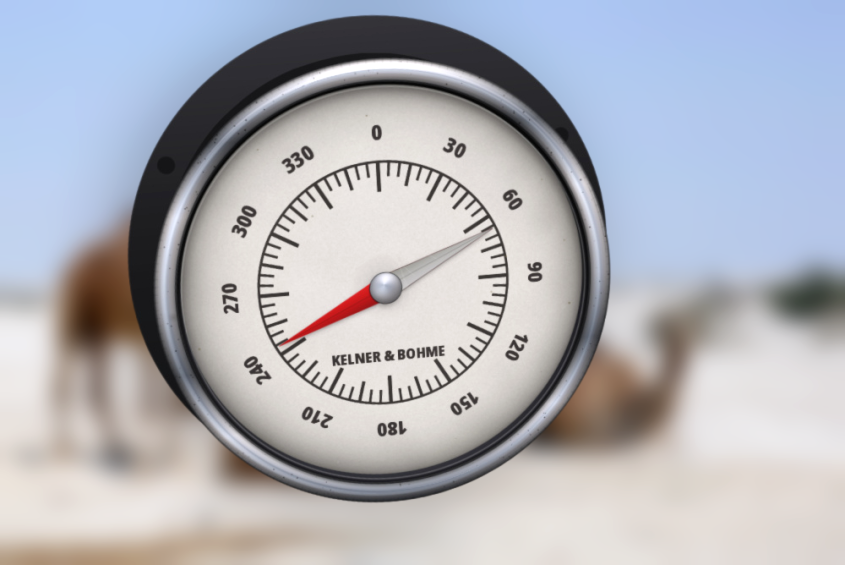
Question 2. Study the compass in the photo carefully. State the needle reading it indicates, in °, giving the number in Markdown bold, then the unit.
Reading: **245** °
